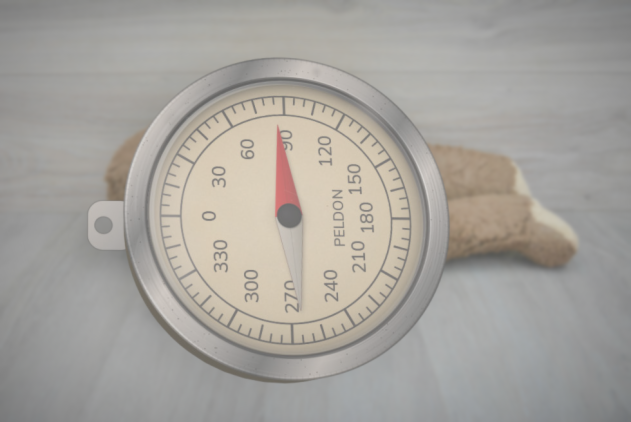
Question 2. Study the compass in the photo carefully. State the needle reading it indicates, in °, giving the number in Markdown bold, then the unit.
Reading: **85** °
